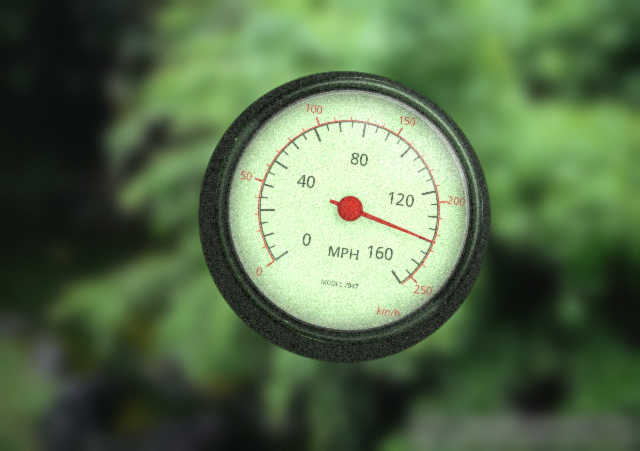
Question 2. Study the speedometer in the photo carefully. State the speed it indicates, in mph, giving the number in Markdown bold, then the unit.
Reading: **140** mph
